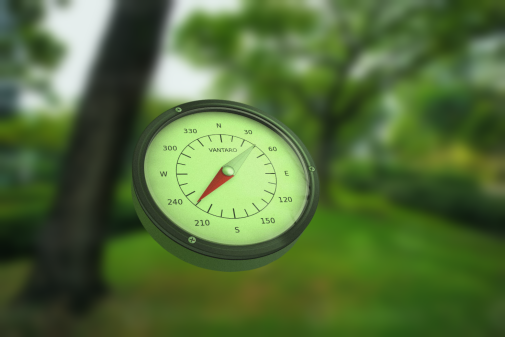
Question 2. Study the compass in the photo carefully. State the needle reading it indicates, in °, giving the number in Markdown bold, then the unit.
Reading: **225** °
